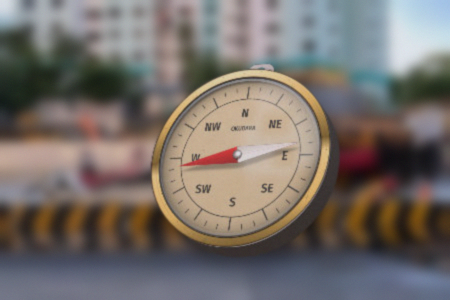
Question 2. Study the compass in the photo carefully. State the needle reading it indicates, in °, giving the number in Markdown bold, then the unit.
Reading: **260** °
